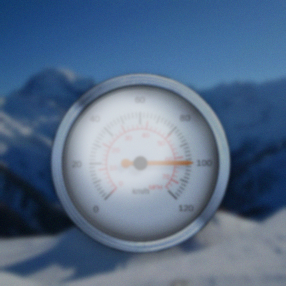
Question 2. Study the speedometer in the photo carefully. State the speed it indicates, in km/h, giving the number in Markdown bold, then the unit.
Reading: **100** km/h
